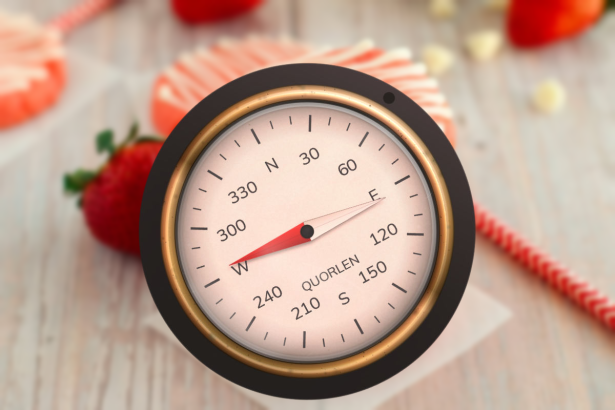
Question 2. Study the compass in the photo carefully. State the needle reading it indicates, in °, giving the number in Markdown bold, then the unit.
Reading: **275** °
